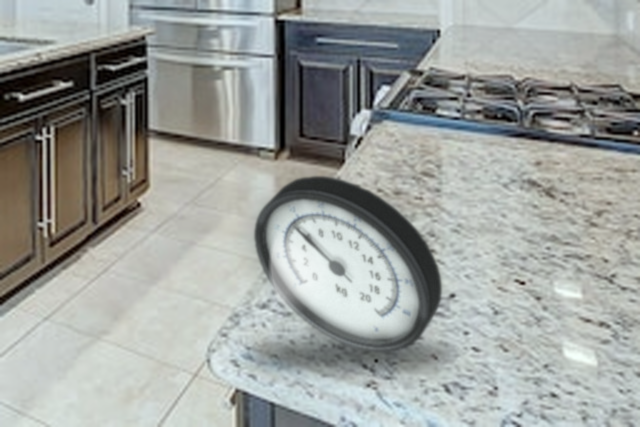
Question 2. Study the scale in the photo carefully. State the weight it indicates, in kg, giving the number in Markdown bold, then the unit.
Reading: **6** kg
